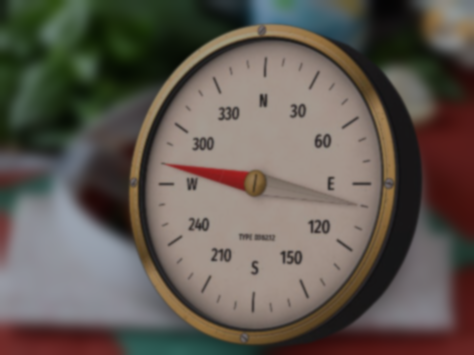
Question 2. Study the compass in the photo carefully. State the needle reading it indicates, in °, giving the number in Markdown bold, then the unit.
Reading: **280** °
